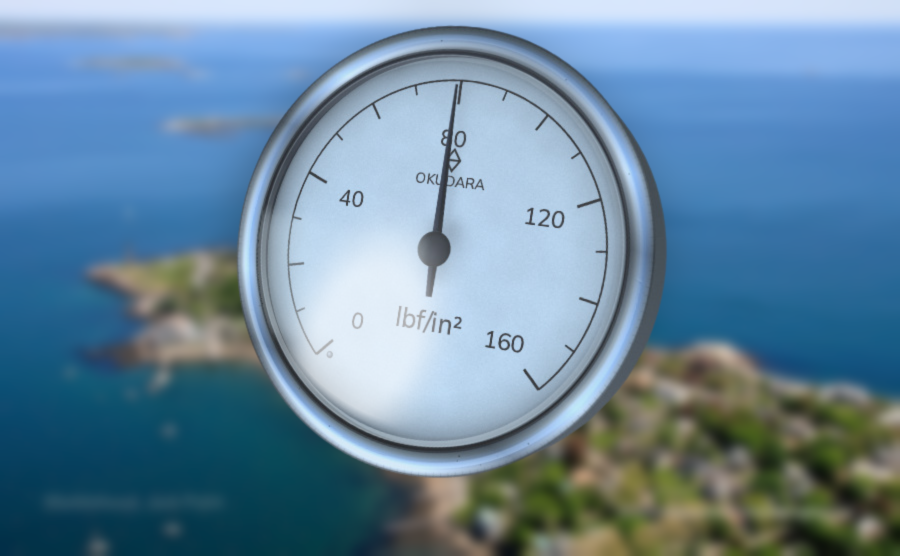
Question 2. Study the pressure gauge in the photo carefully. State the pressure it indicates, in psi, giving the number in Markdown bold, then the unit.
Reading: **80** psi
